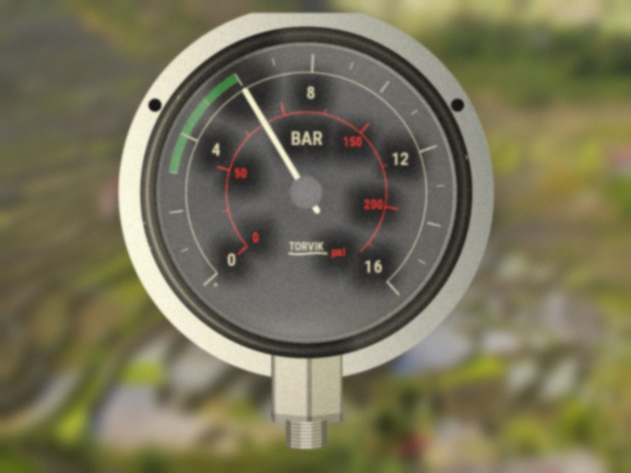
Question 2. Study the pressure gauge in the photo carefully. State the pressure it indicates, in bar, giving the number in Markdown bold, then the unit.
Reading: **6** bar
